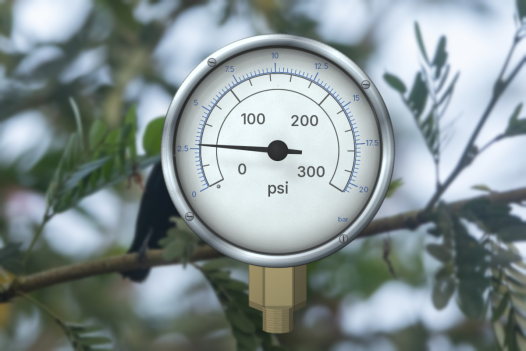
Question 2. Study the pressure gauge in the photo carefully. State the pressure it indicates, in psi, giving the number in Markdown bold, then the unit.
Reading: **40** psi
